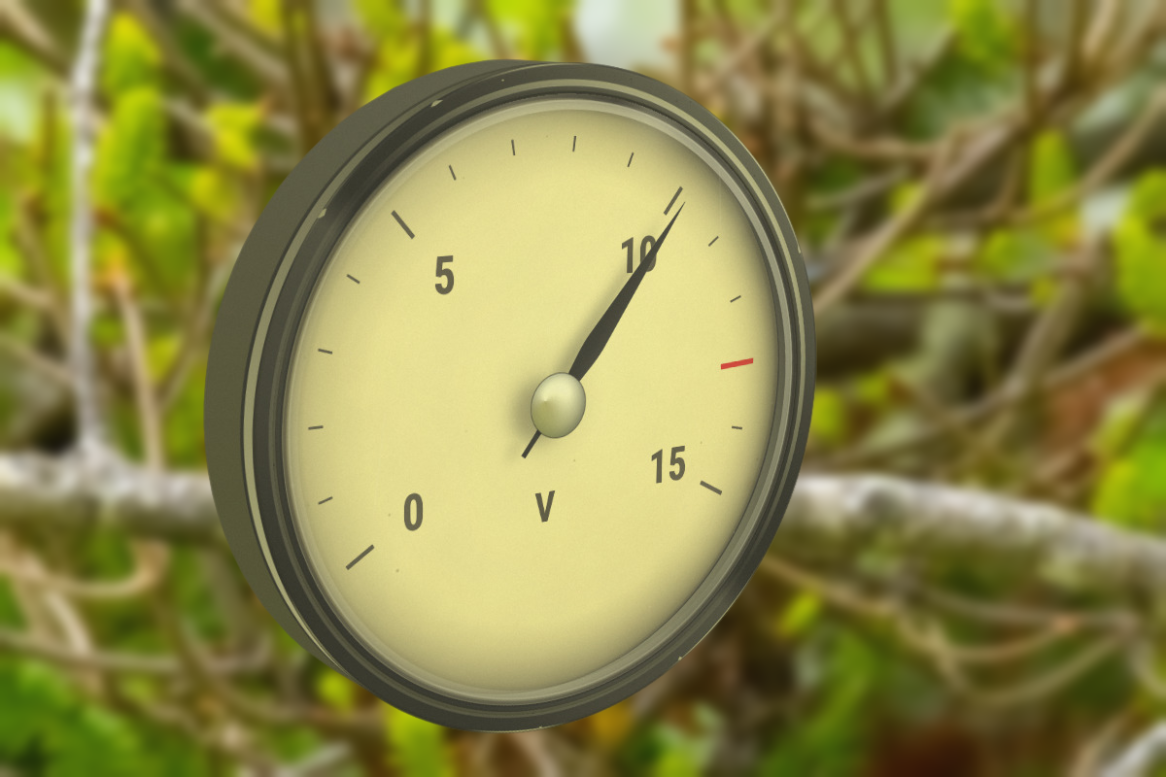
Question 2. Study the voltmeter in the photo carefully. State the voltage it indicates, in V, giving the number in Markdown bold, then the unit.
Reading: **10** V
